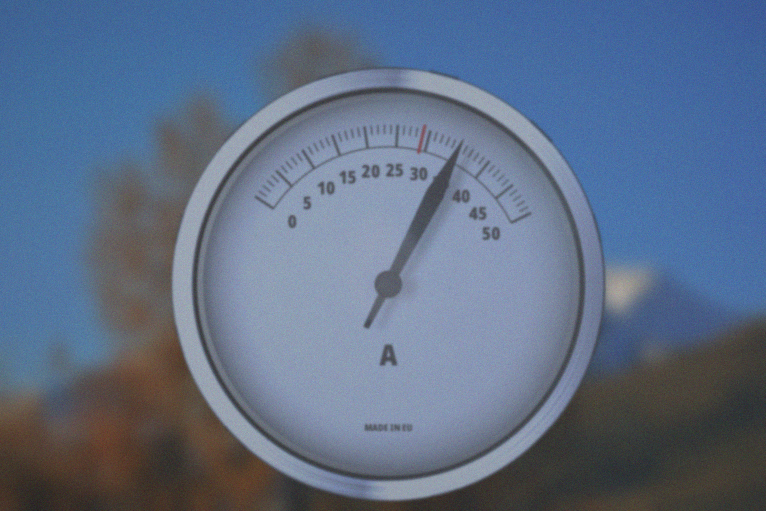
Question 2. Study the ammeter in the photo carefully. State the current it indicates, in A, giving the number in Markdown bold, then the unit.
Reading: **35** A
